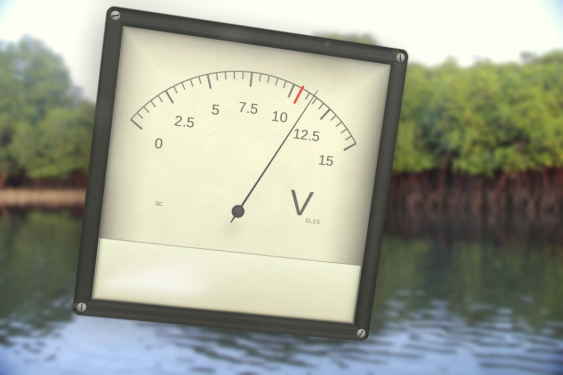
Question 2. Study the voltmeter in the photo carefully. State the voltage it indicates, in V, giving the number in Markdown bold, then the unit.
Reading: **11.25** V
